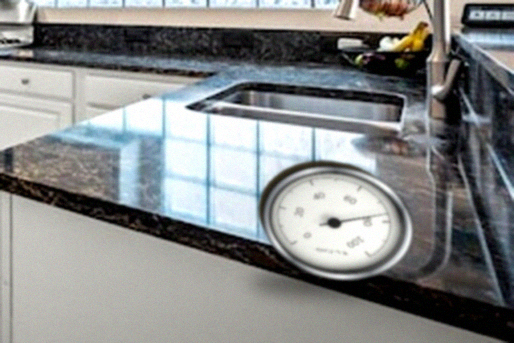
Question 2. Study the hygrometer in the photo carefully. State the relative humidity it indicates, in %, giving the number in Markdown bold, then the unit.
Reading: **75** %
